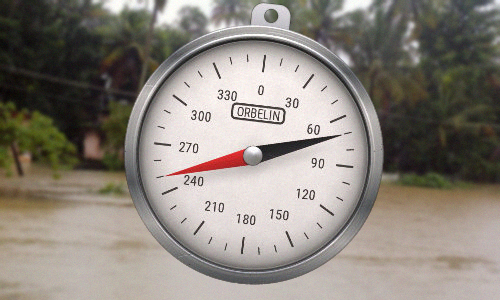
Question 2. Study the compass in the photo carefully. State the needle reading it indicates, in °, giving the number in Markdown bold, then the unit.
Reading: **250** °
